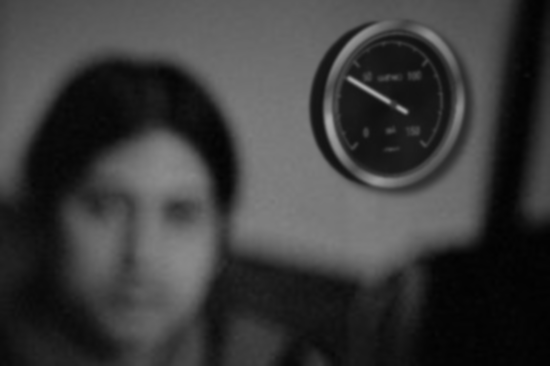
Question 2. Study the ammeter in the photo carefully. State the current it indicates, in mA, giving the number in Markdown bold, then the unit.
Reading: **40** mA
